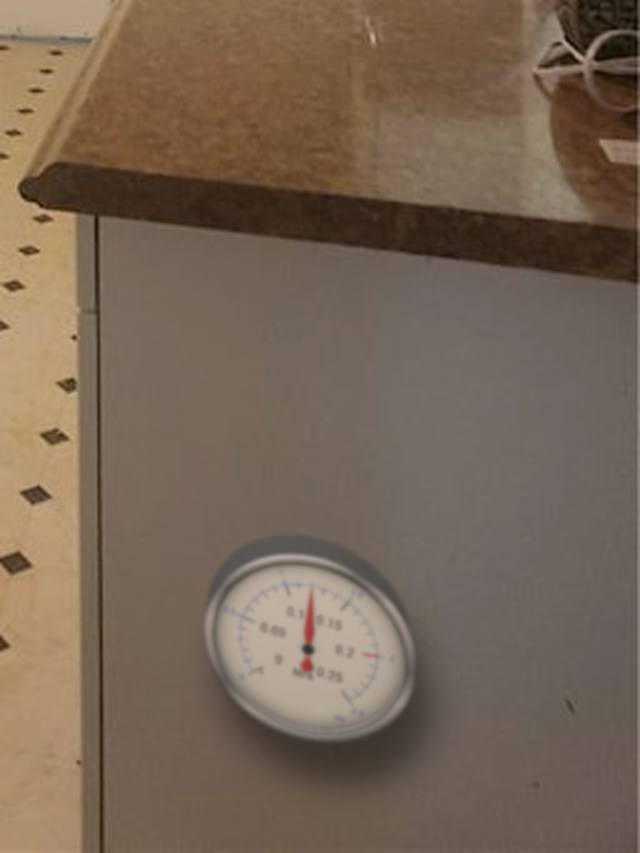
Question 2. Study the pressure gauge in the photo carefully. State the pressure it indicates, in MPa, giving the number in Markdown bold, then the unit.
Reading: **0.12** MPa
